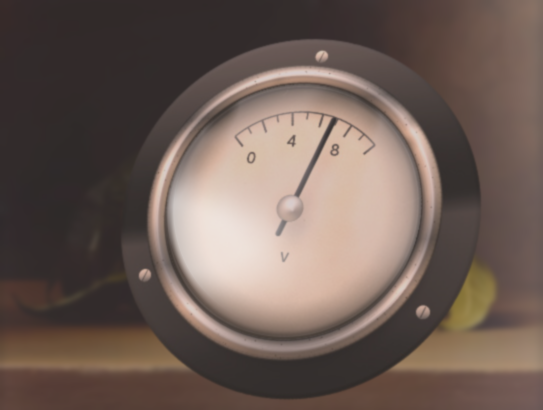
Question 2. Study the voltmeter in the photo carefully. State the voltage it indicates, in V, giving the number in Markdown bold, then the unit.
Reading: **7** V
